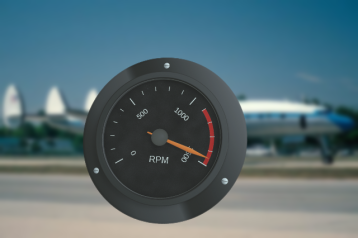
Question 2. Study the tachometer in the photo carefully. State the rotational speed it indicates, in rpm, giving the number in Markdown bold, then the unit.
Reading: **1450** rpm
